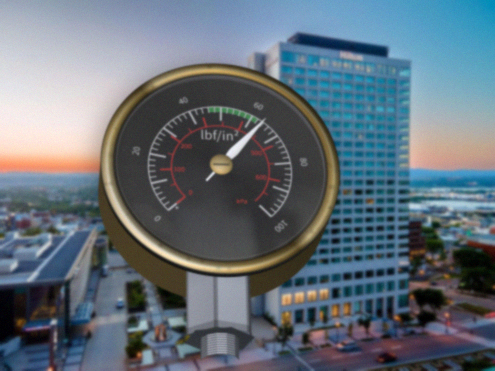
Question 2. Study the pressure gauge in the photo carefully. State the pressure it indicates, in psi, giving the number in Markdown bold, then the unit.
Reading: **64** psi
